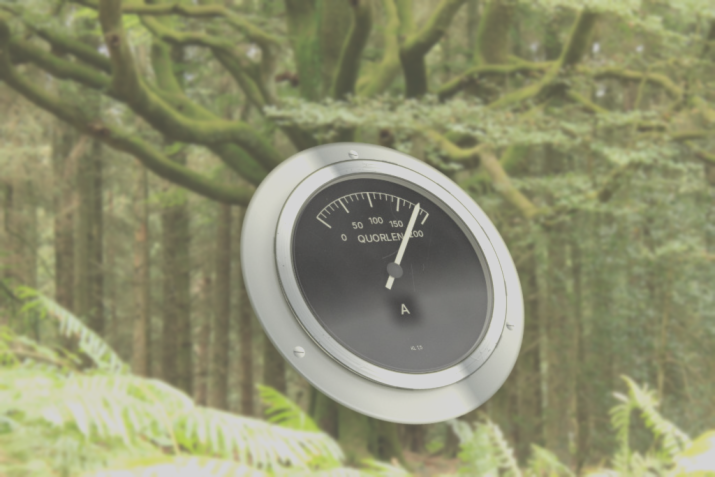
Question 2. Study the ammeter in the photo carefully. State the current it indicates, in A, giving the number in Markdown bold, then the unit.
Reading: **180** A
